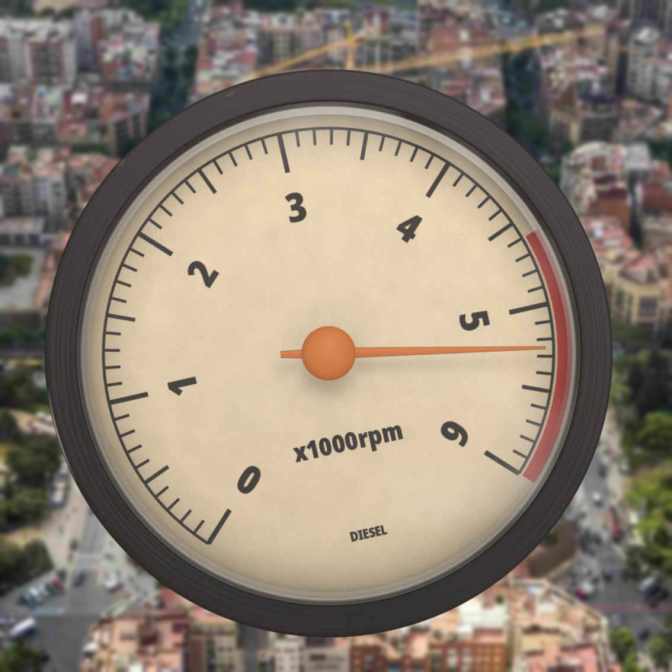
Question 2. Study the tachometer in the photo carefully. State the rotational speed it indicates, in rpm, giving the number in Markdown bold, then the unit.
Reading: **5250** rpm
